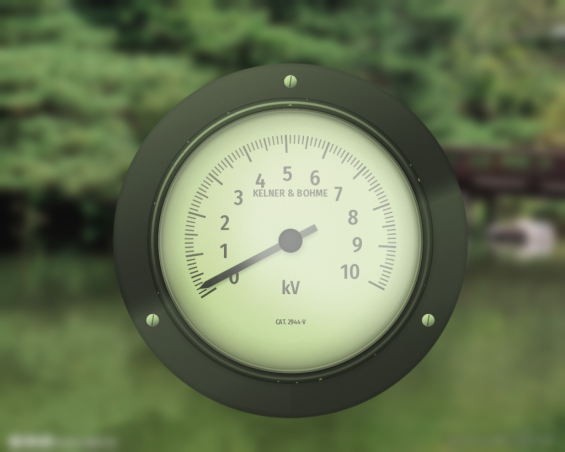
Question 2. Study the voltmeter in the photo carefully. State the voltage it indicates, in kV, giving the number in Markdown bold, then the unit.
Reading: **0.2** kV
